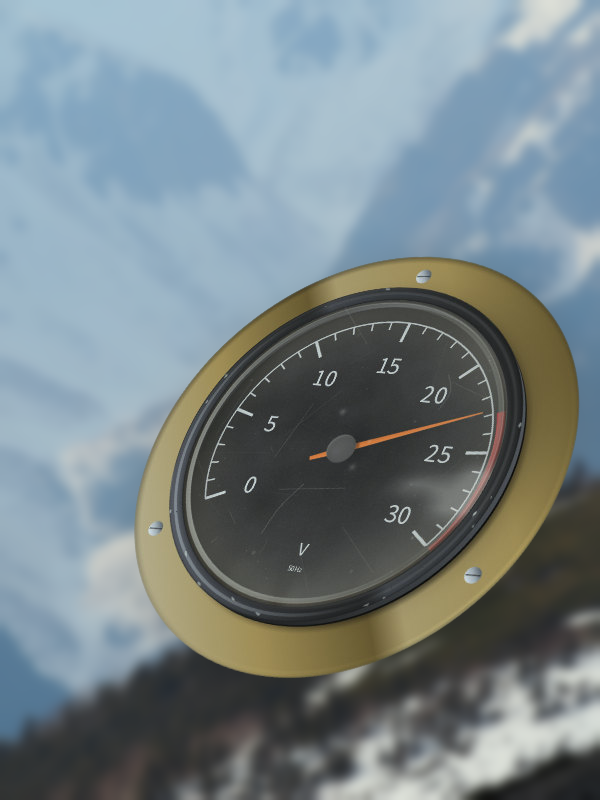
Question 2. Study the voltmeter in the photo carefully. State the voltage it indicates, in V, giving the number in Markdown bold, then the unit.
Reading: **23** V
